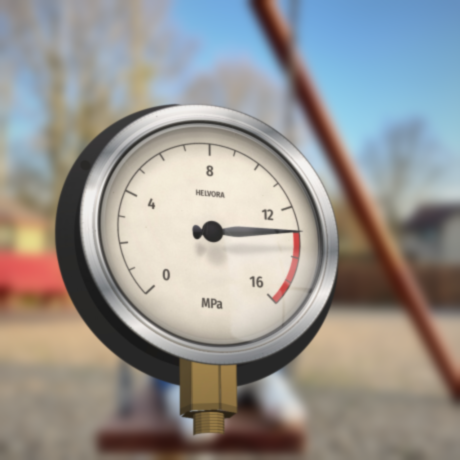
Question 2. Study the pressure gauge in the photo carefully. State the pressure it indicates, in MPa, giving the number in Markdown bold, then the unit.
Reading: **13** MPa
